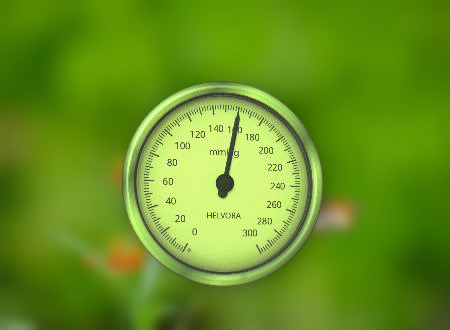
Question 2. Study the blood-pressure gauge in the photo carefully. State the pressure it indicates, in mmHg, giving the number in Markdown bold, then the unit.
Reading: **160** mmHg
